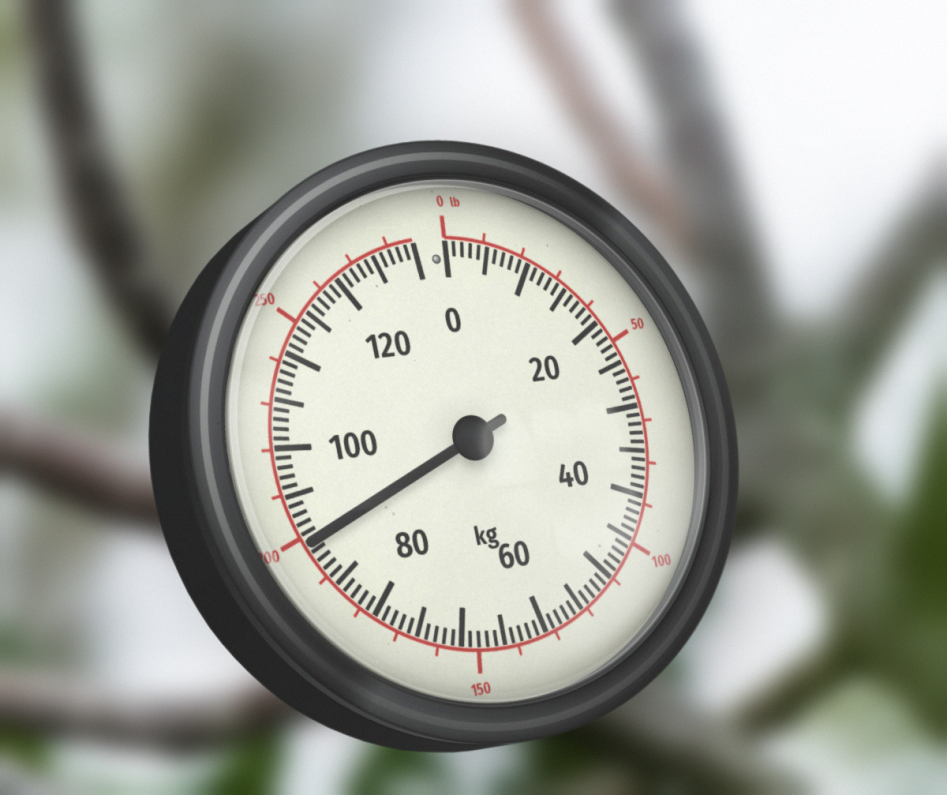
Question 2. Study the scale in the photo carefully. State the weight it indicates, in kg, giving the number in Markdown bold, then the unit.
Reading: **90** kg
